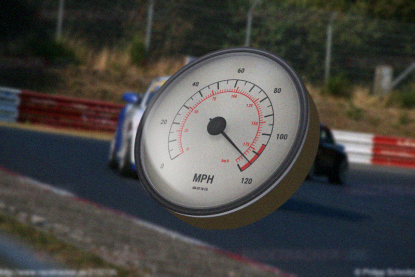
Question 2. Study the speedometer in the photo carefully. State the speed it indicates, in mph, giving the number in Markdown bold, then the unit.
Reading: **115** mph
